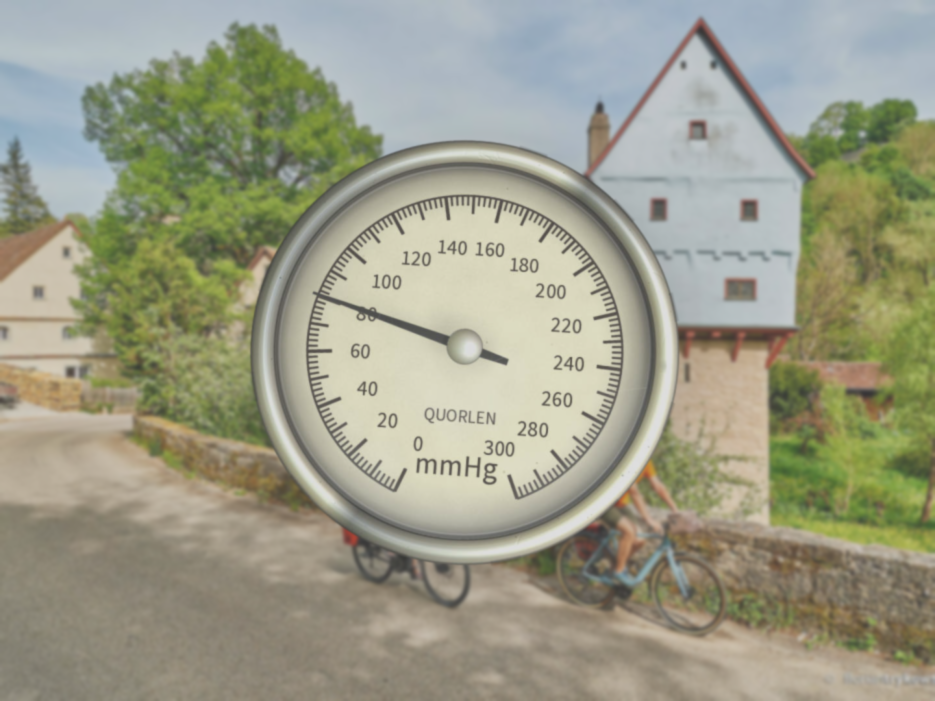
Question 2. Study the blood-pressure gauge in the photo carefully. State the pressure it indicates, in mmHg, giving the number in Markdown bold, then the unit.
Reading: **80** mmHg
